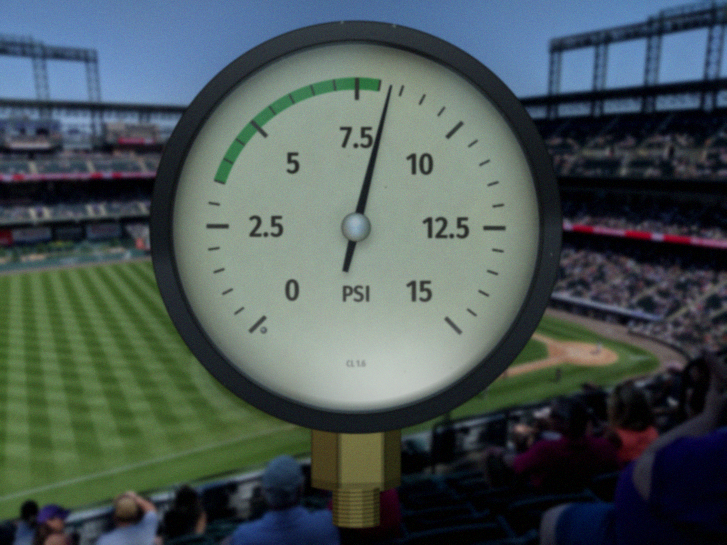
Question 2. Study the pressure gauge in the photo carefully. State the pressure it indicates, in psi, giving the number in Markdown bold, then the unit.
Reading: **8.25** psi
